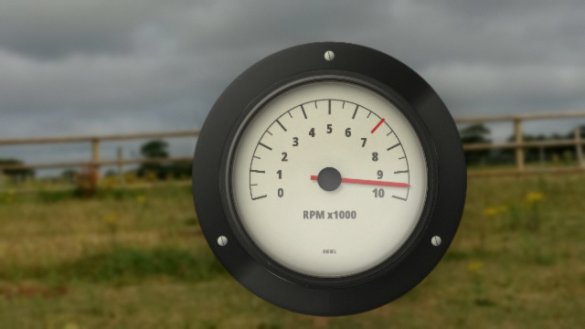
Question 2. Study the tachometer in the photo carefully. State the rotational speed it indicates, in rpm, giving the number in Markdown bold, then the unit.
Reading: **9500** rpm
